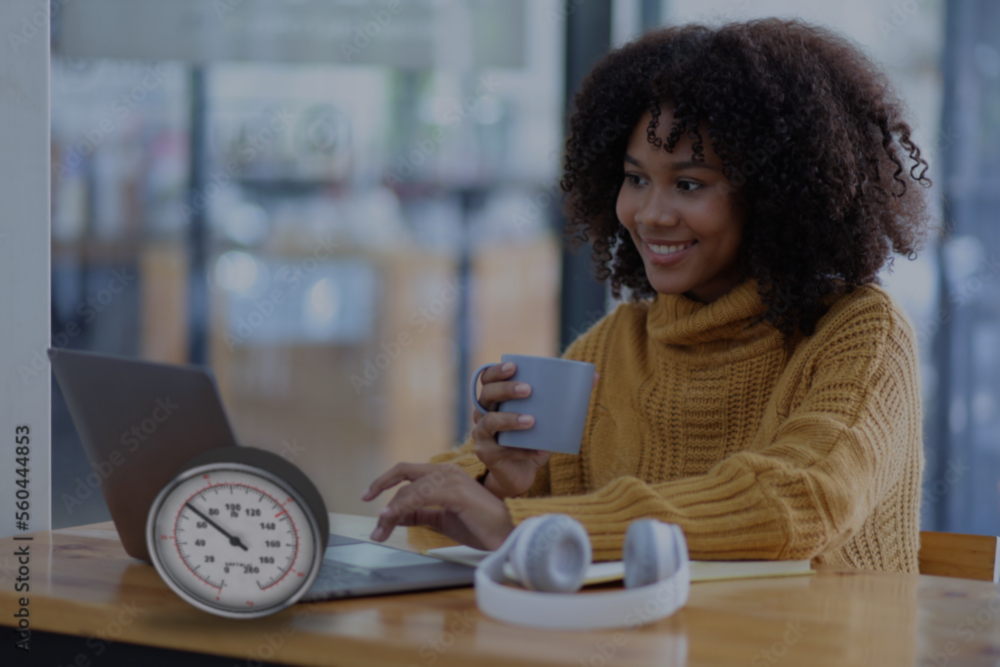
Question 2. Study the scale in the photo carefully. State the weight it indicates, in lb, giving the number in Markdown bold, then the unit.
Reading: **70** lb
